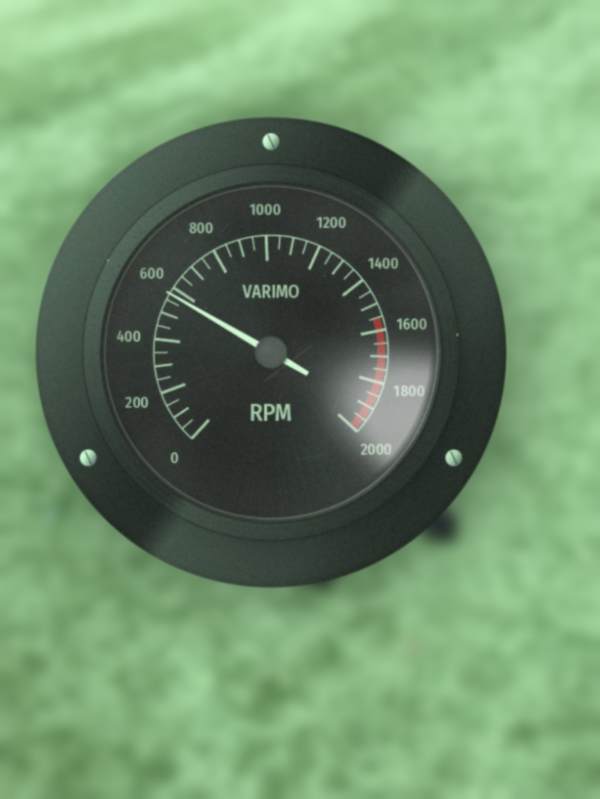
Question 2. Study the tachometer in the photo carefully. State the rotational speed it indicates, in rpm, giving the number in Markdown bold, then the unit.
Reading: **575** rpm
